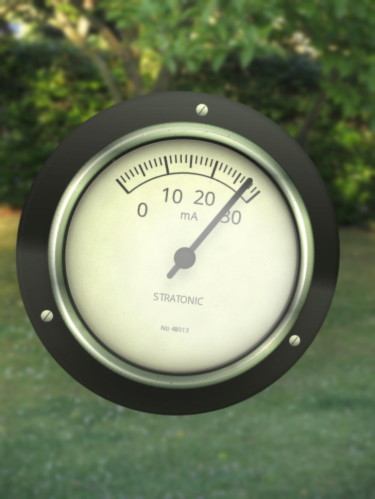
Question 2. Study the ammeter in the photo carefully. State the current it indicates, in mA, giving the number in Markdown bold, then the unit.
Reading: **27** mA
